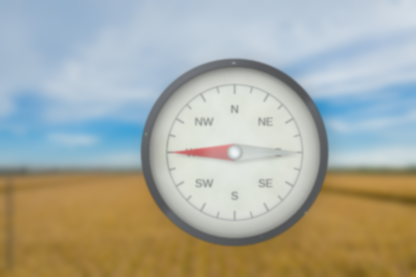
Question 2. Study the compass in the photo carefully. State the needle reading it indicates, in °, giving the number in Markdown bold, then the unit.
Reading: **270** °
